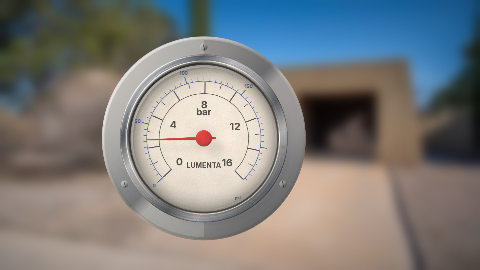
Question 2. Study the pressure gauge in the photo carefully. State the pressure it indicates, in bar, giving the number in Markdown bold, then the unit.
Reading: **2.5** bar
